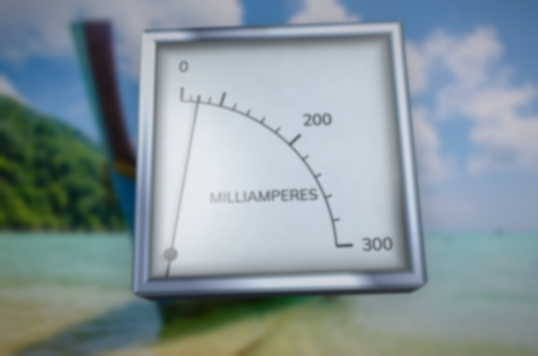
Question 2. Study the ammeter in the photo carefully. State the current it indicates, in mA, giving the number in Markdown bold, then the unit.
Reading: **60** mA
